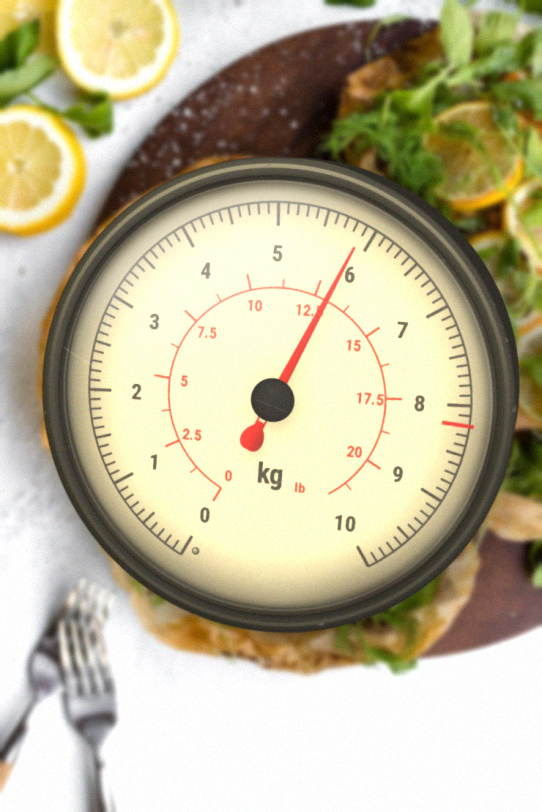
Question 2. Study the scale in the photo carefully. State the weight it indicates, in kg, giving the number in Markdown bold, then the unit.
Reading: **5.9** kg
